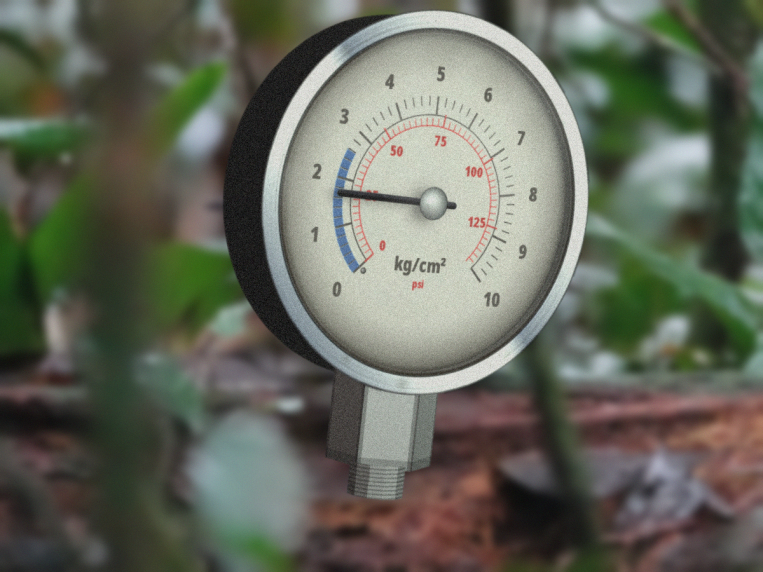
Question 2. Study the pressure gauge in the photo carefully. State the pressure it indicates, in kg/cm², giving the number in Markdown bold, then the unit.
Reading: **1.7** kg/cm²
